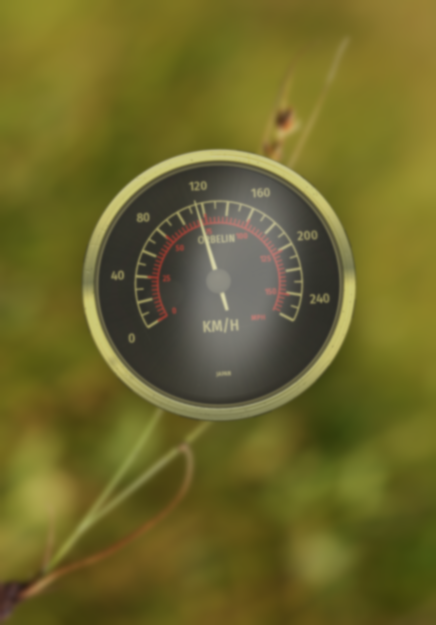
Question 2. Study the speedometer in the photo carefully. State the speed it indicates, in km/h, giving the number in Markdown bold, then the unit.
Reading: **115** km/h
